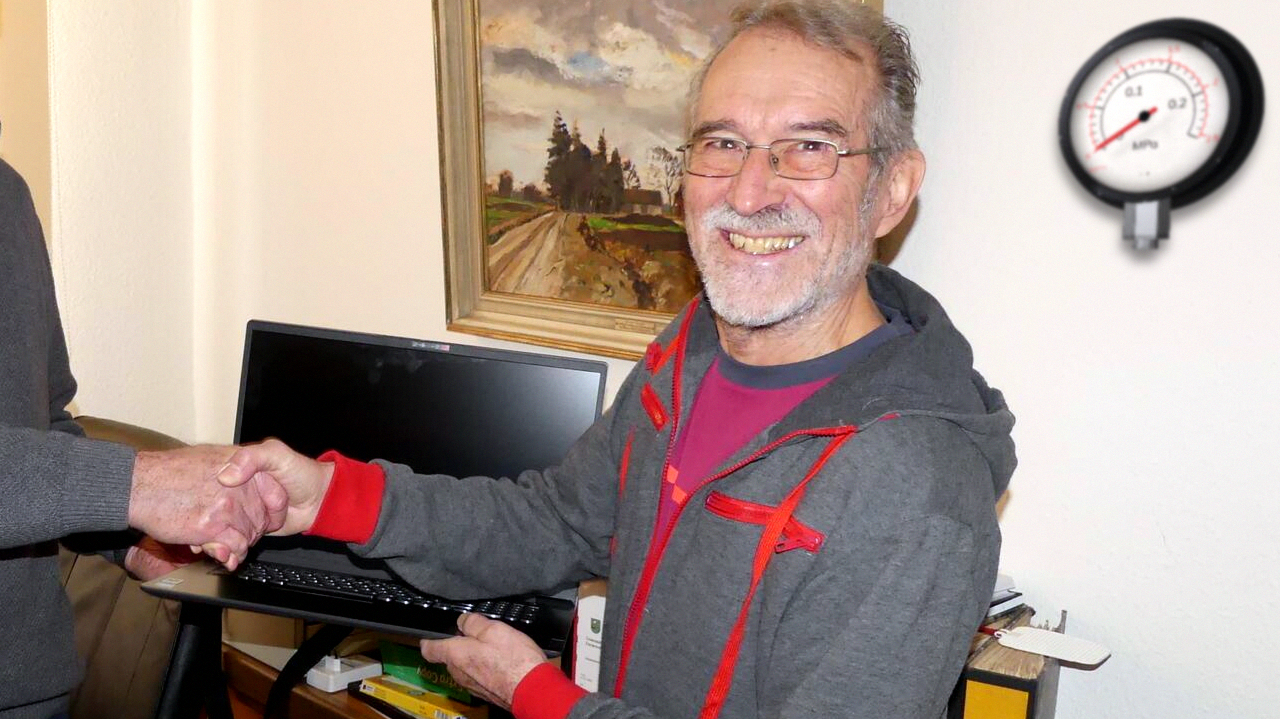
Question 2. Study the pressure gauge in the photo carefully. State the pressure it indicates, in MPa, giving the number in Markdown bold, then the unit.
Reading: **0** MPa
